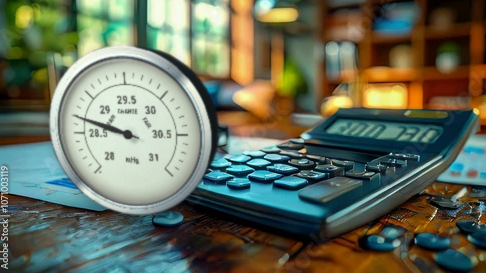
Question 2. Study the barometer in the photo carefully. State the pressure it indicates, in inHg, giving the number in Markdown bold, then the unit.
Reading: **28.7** inHg
